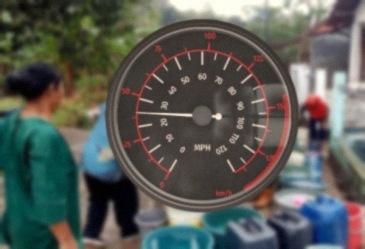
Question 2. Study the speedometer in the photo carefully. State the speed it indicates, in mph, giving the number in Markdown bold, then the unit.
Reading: **25** mph
